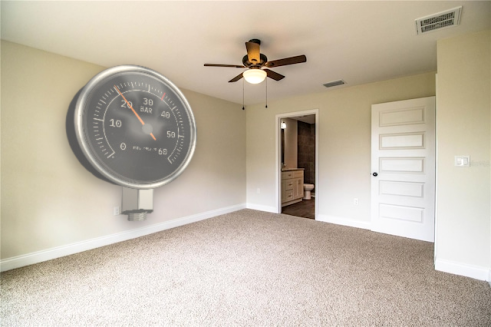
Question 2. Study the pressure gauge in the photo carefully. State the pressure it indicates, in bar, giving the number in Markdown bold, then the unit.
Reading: **20** bar
